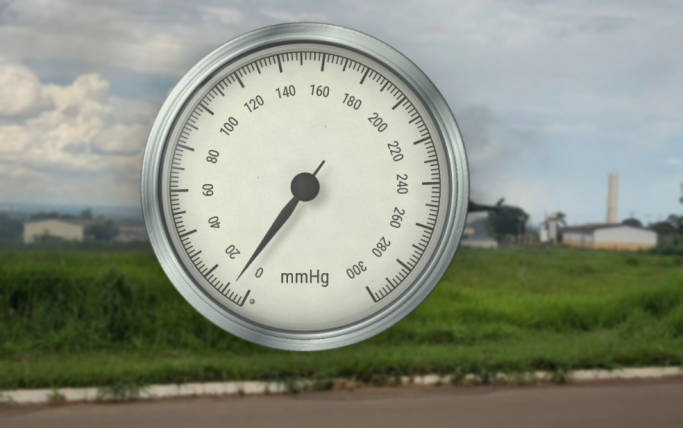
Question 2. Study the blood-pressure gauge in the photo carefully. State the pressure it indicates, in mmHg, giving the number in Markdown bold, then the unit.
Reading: **8** mmHg
